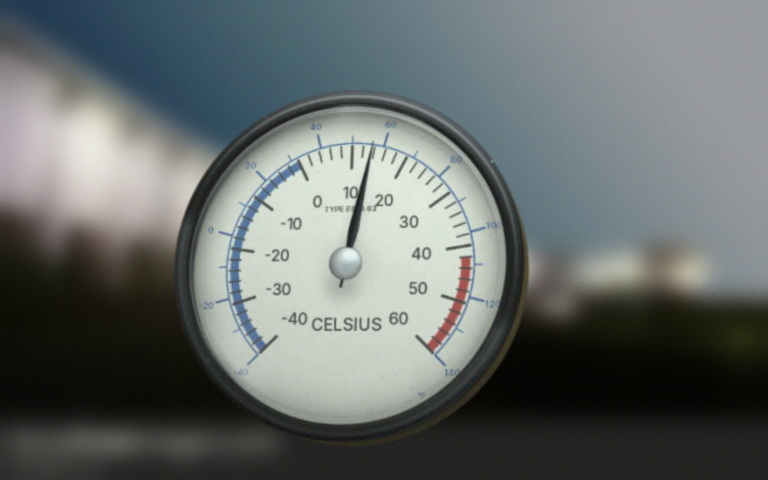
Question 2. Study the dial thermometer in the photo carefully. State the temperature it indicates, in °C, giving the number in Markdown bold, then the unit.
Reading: **14** °C
